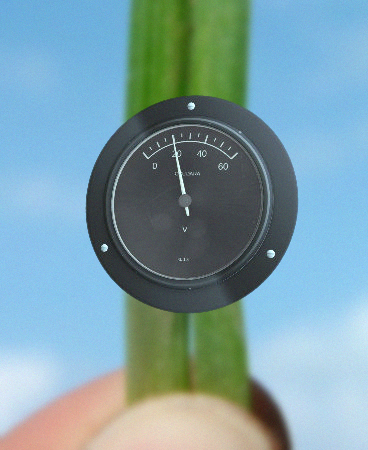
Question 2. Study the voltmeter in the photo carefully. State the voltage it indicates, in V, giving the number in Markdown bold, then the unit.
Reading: **20** V
